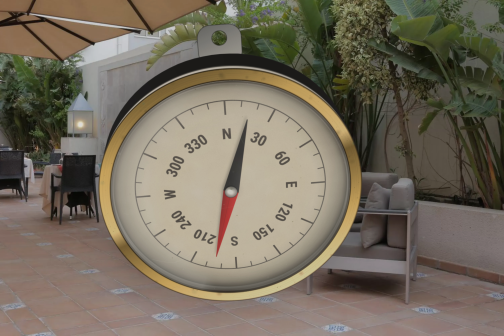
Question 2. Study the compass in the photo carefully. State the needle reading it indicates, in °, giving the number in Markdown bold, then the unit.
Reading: **195** °
